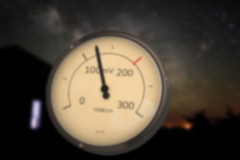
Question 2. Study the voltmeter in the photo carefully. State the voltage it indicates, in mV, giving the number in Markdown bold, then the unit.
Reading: **125** mV
